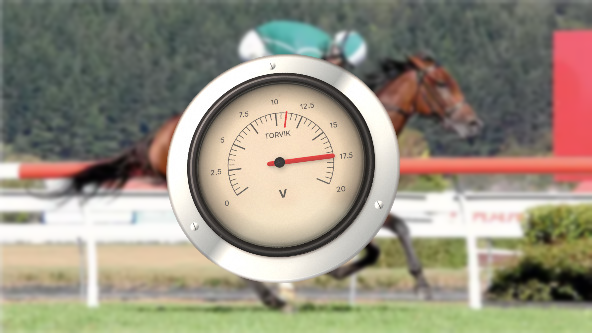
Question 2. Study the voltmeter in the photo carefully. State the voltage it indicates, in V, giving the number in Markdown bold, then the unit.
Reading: **17.5** V
